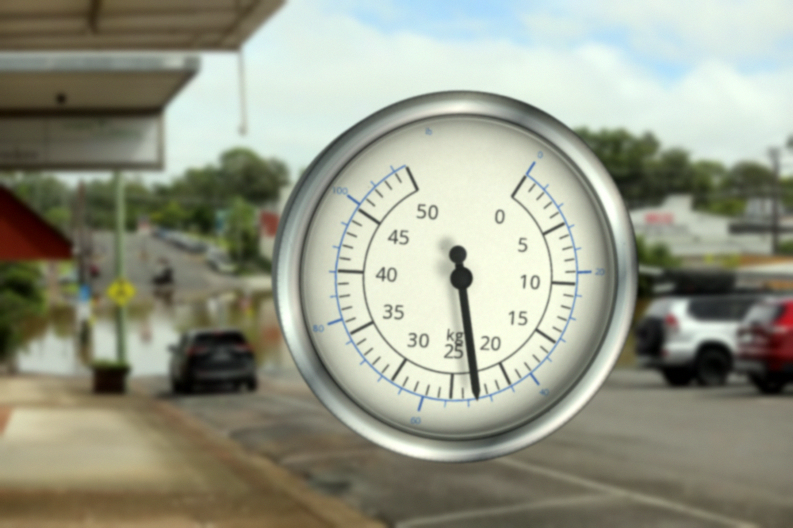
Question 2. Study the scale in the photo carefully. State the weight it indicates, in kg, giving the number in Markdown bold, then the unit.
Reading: **23** kg
